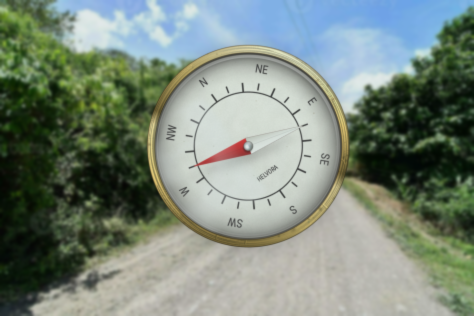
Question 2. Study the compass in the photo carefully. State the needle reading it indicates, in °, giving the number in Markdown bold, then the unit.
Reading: **285** °
